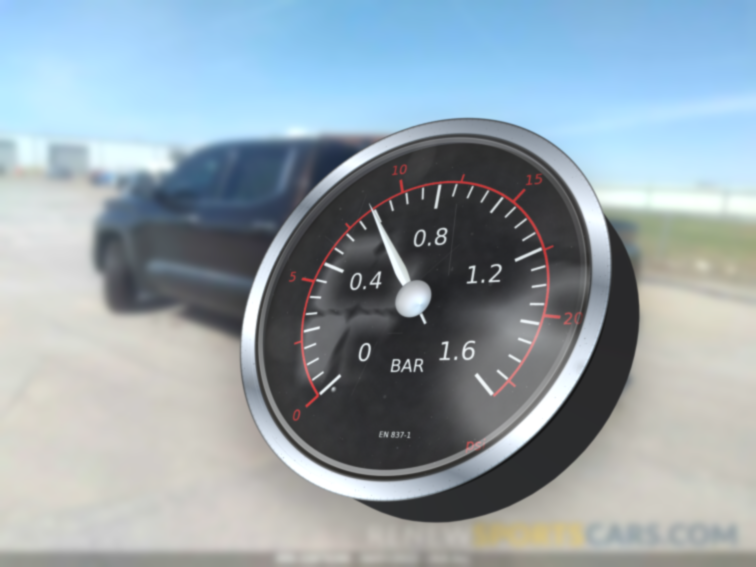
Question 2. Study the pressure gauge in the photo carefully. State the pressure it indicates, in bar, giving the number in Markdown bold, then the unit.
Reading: **0.6** bar
